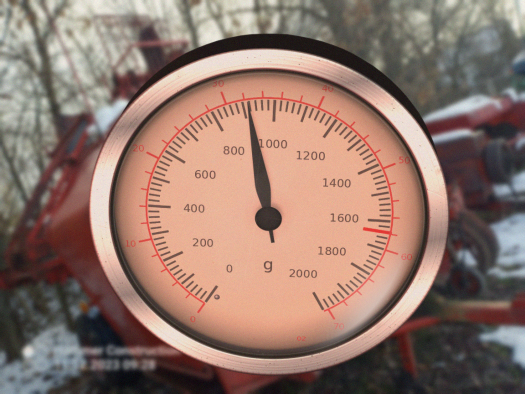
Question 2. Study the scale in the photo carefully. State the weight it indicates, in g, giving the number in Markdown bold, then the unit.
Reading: **920** g
